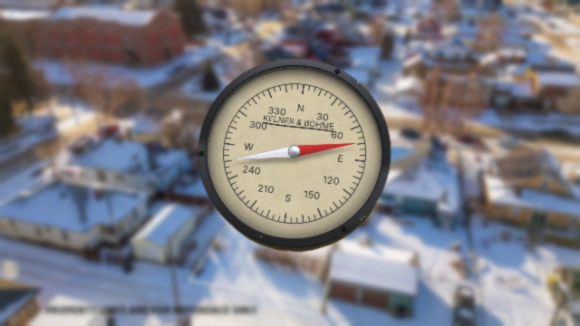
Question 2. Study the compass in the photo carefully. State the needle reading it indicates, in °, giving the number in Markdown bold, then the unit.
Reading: **75** °
